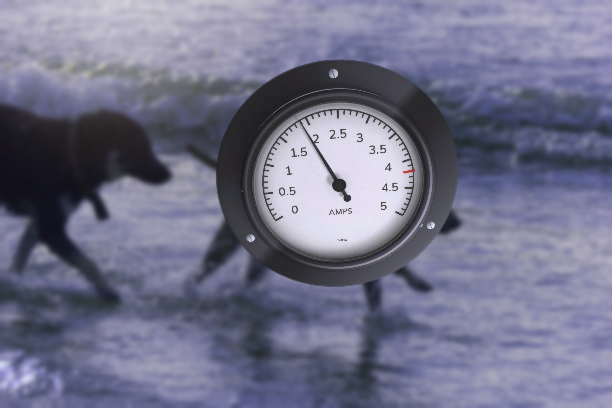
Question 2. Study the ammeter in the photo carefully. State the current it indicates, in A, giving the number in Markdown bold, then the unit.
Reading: **1.9** A
